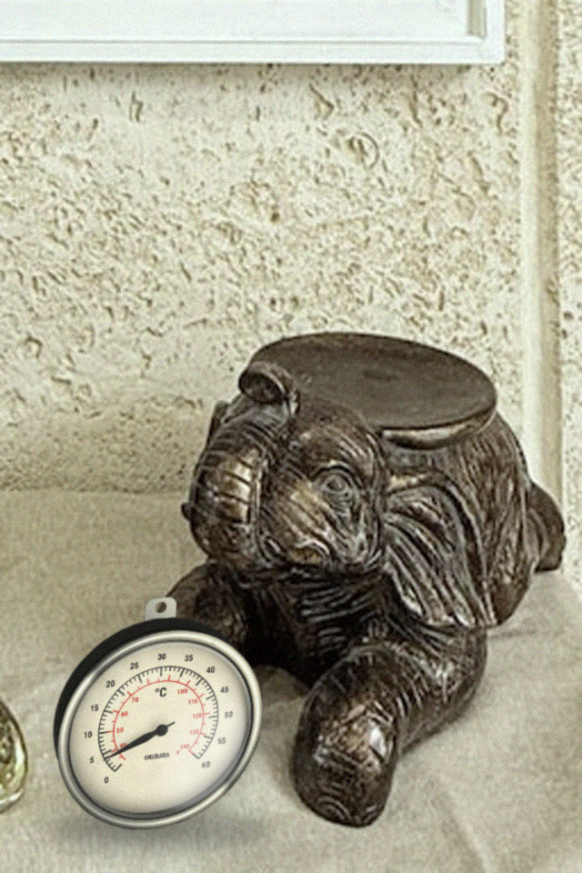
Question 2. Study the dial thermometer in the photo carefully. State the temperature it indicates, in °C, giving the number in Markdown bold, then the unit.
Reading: **5** °C
